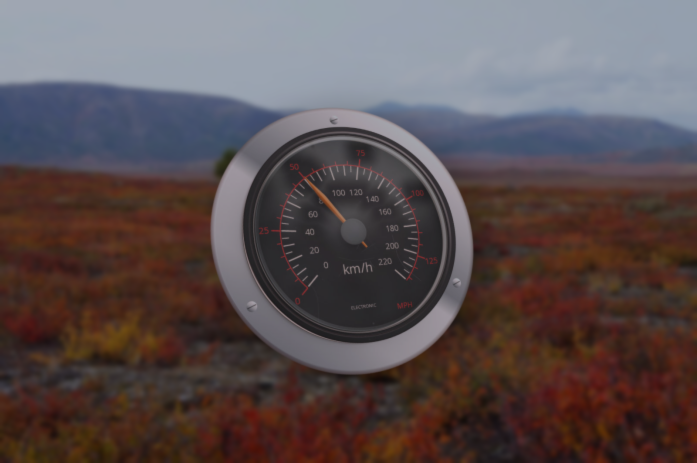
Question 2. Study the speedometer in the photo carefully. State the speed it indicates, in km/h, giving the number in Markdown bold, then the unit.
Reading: **80** km/h
